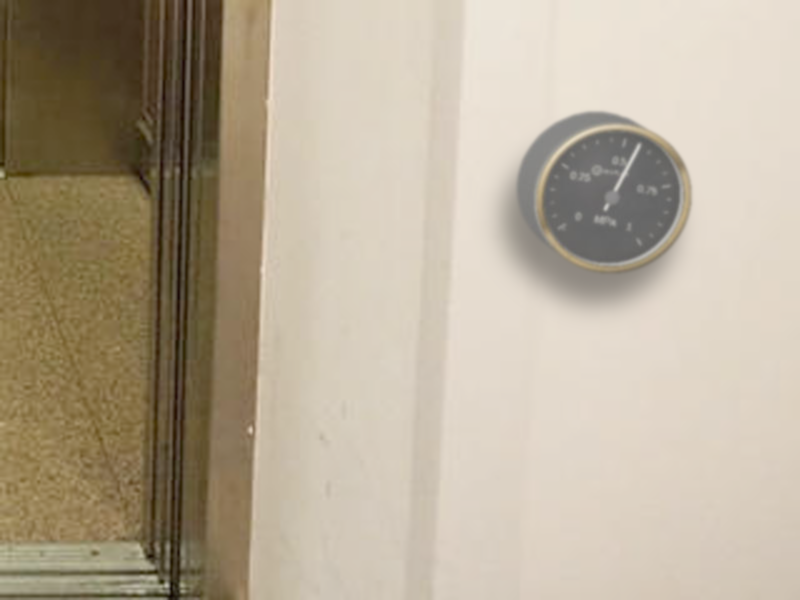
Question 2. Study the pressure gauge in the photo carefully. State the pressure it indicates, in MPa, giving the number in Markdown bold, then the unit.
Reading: **0.55** MPa
